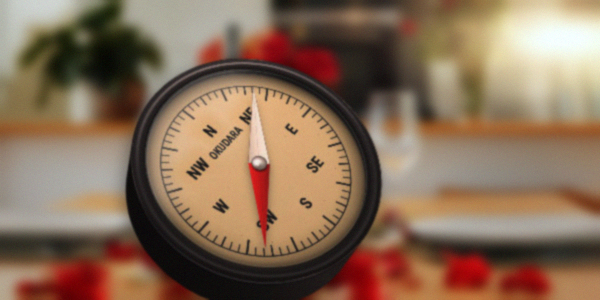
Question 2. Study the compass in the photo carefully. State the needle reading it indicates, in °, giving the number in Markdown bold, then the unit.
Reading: **230** °
